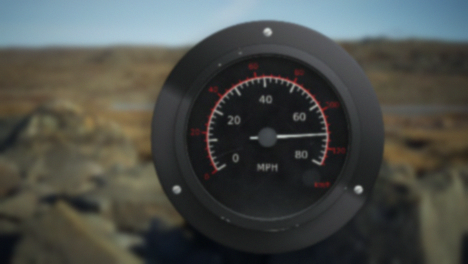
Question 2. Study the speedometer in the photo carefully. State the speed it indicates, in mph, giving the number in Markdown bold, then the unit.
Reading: **70** mph
